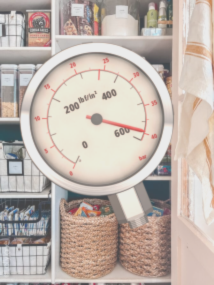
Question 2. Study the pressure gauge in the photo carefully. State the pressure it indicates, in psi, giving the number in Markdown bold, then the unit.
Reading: **575** psi
